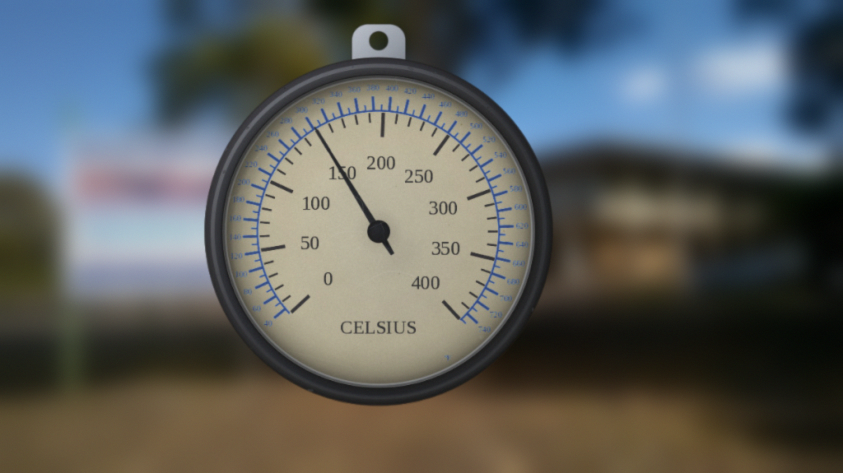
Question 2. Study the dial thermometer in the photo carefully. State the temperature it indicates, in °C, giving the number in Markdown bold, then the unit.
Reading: **150** °C
